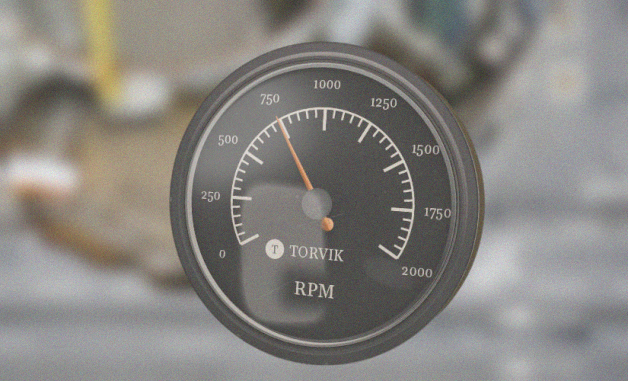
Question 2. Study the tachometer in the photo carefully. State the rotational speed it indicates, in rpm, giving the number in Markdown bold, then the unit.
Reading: **750** rpm
